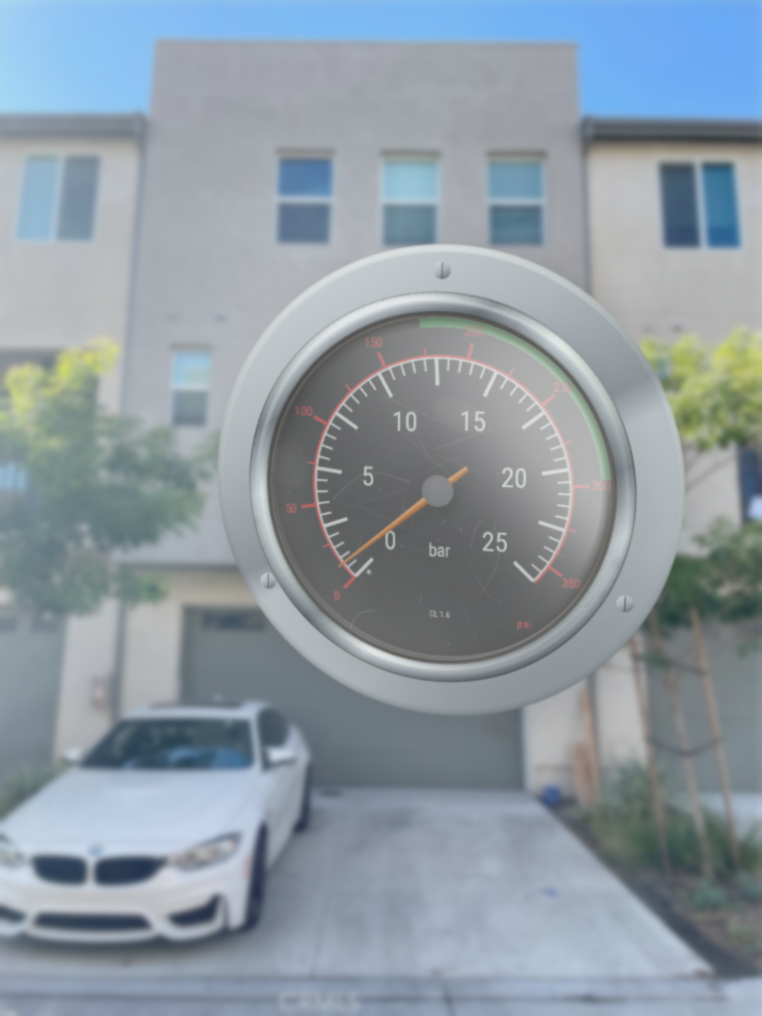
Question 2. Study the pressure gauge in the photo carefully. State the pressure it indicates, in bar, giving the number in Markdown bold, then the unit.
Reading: **0.75** bar
